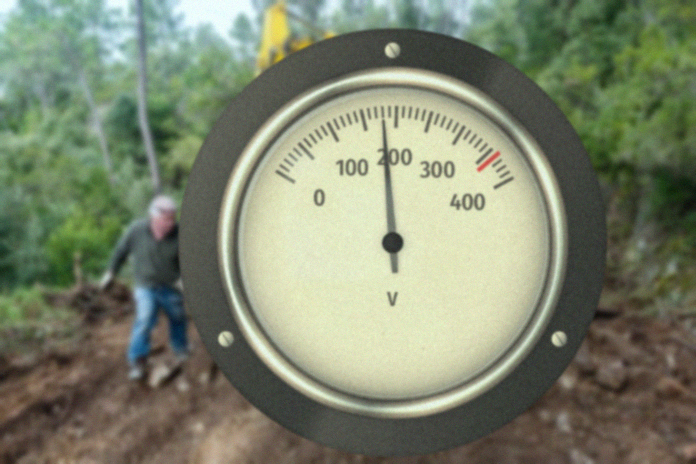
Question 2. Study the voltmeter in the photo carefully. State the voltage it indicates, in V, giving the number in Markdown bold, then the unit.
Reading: **180** V
